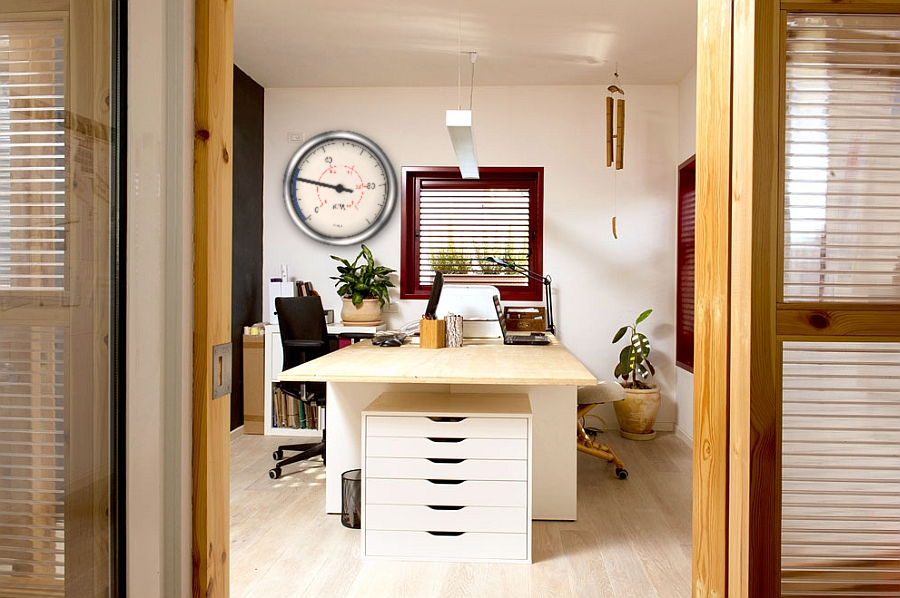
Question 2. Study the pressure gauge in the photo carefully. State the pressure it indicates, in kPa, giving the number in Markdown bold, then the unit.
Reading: **20** kPa
